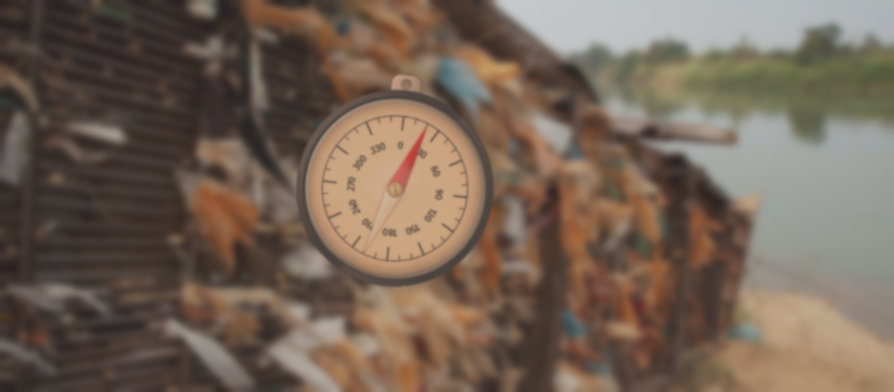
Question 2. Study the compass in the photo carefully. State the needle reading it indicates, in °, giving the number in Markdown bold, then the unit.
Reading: **20** °
